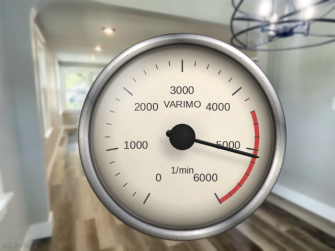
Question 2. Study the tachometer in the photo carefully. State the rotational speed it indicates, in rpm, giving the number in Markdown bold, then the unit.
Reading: **5100** rpm
